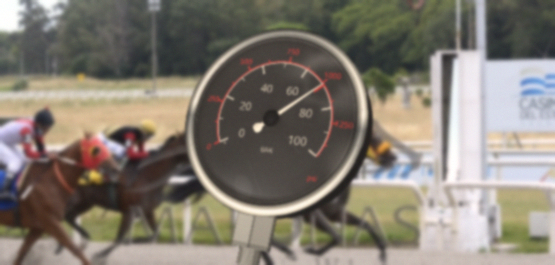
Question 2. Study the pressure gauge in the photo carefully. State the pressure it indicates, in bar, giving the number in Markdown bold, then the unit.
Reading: **70** bar
